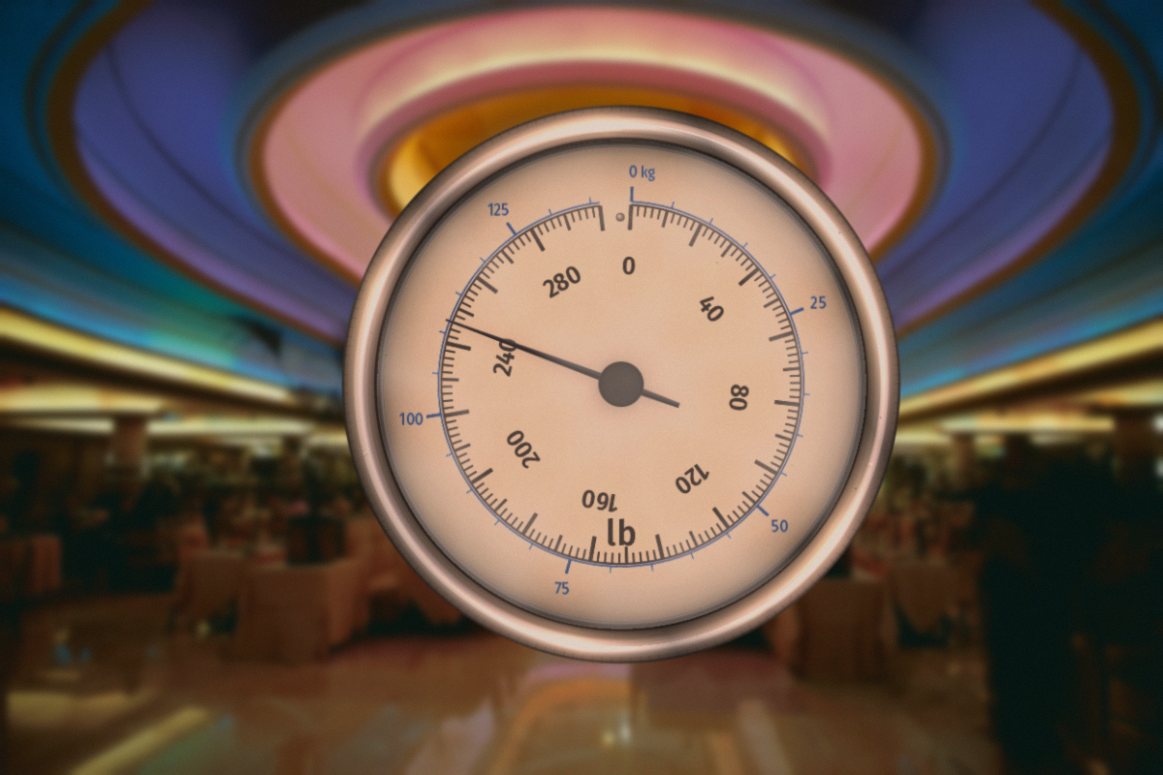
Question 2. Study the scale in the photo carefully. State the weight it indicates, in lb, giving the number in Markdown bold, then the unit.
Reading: **246** lb
